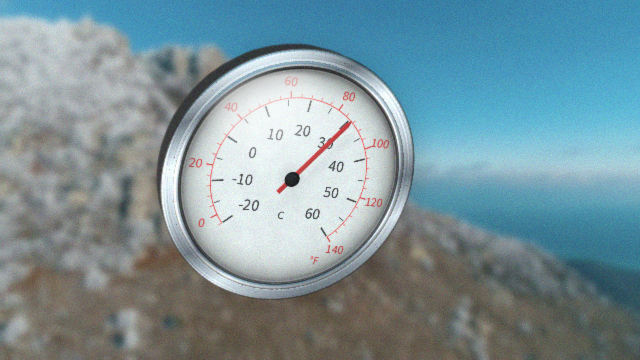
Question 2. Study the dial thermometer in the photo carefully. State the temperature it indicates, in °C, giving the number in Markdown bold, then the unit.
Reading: **30** °C
